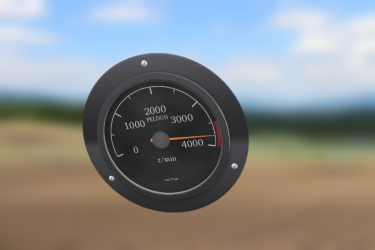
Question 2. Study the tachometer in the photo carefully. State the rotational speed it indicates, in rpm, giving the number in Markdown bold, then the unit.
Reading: **3750** rpm
